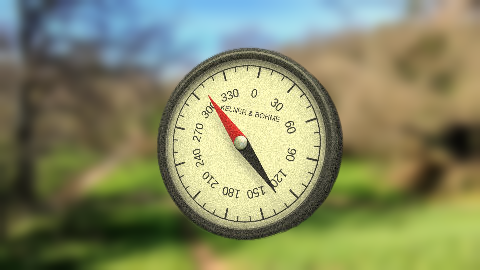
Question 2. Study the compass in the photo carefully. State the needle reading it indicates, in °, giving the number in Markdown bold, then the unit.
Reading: **310** °
